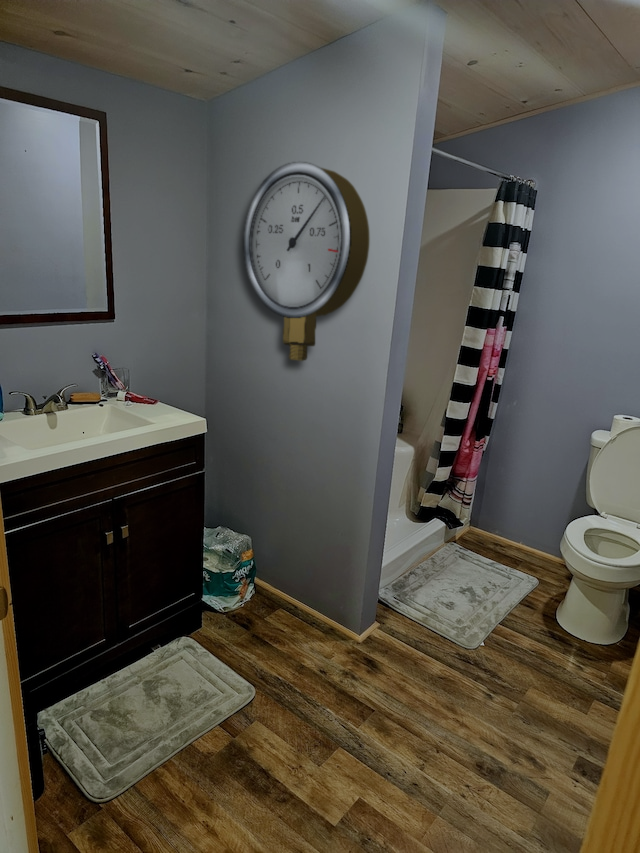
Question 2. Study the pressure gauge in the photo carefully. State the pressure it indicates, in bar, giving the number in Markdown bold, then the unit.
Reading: **0.65** bar
